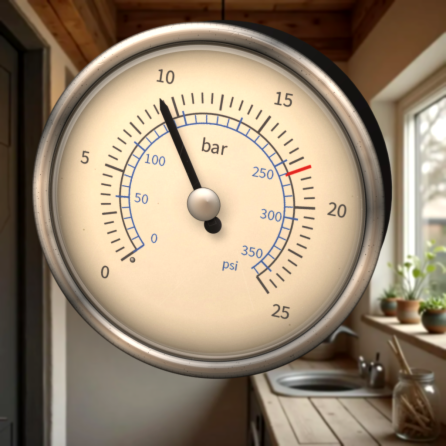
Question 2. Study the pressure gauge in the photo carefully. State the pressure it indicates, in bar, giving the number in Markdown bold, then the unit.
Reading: **9.5** bar
